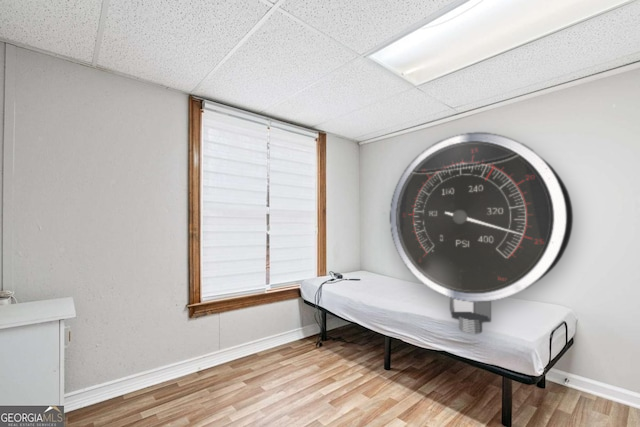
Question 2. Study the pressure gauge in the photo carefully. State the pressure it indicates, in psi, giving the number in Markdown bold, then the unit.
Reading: **360** psi
